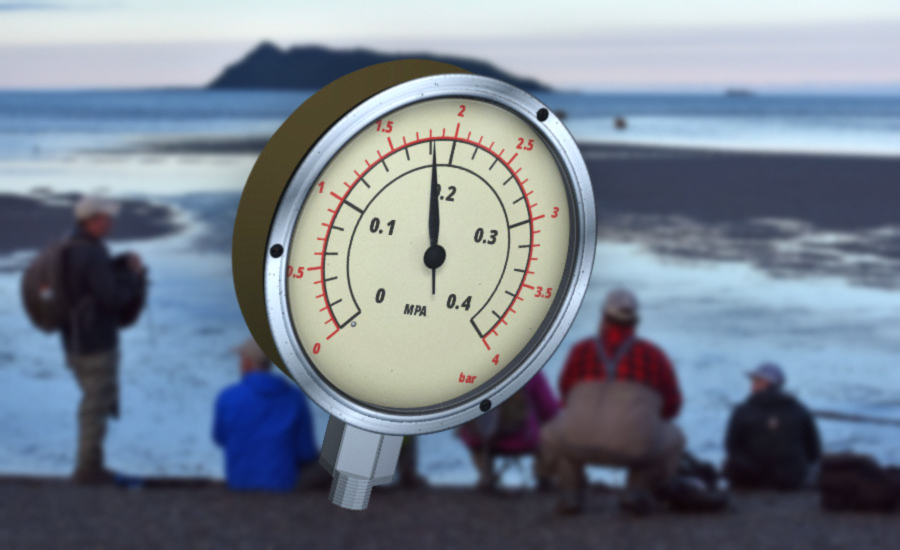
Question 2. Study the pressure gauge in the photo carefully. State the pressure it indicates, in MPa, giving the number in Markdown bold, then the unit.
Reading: **0.18** MPa
